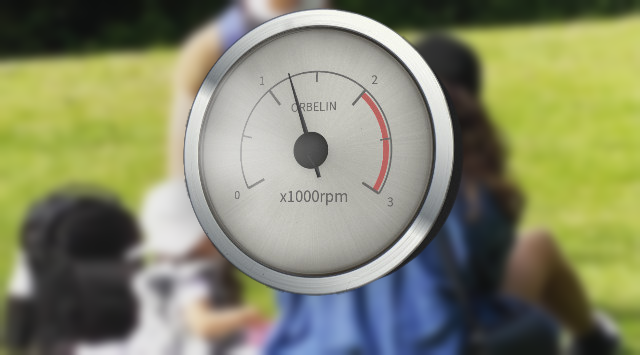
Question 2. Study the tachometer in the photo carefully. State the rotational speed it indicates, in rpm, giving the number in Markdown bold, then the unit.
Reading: **1250** rpm
